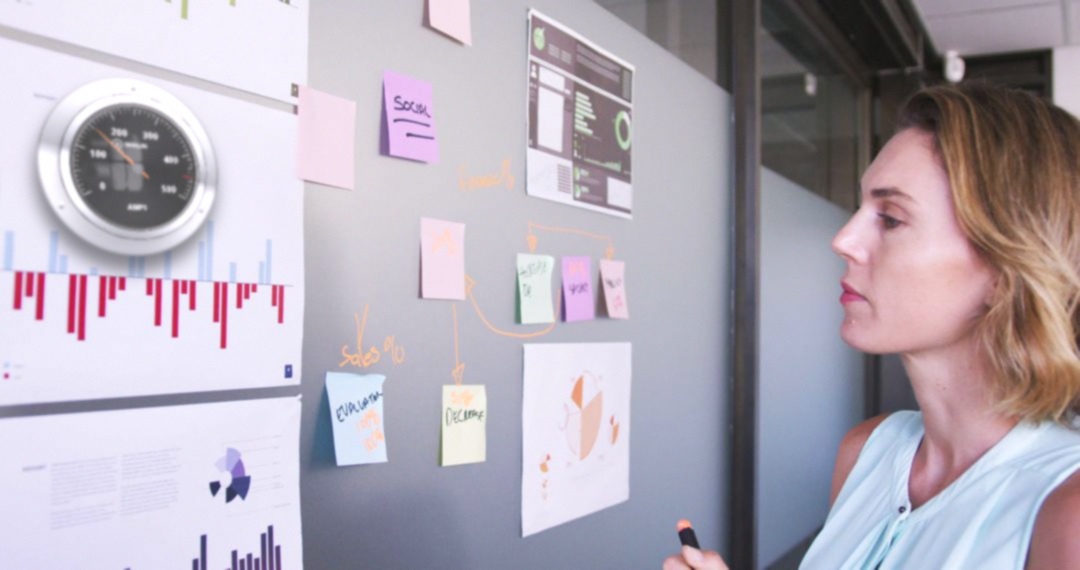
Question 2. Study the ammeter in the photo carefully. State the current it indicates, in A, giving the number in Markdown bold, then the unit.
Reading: **150** A
